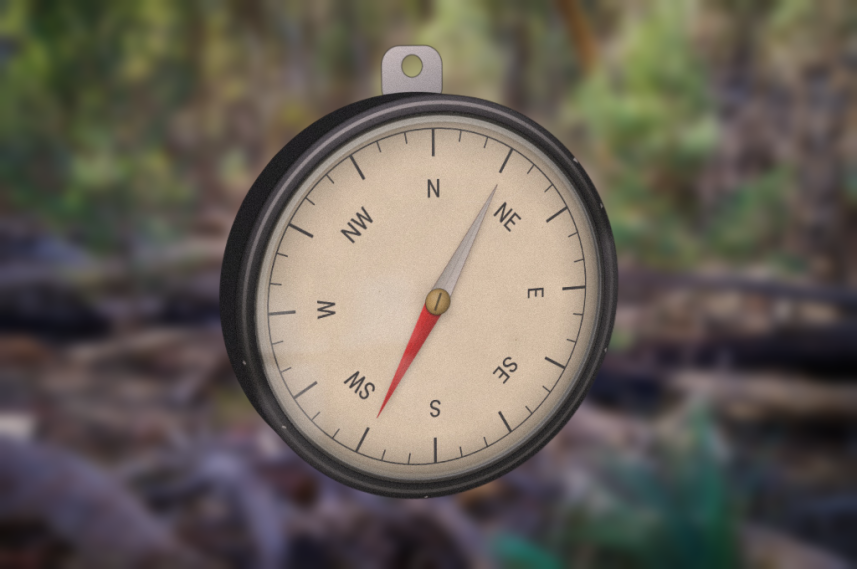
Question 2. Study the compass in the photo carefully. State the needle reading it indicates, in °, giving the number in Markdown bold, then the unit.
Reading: **210** °
